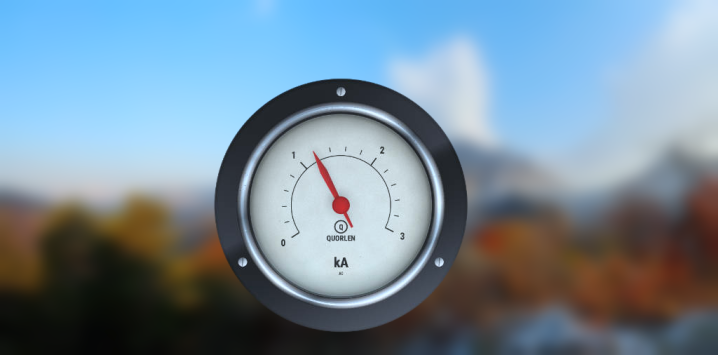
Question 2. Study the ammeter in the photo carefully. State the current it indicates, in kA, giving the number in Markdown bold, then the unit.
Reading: **1.2** kA
